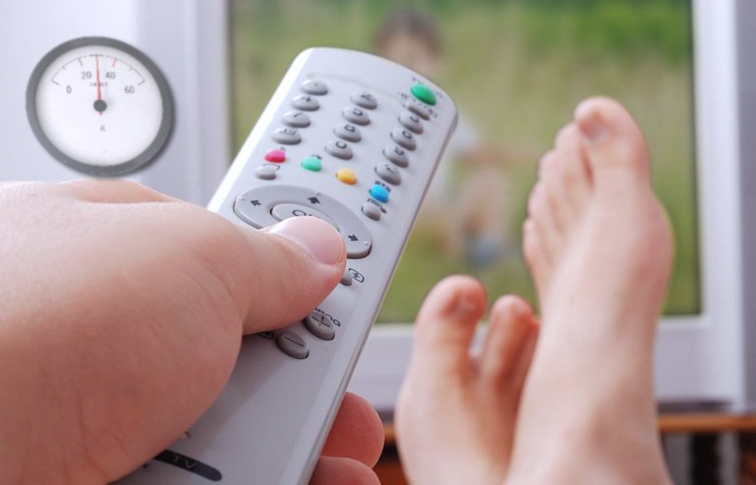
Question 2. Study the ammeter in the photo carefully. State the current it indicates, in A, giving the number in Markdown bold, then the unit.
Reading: **30** A
